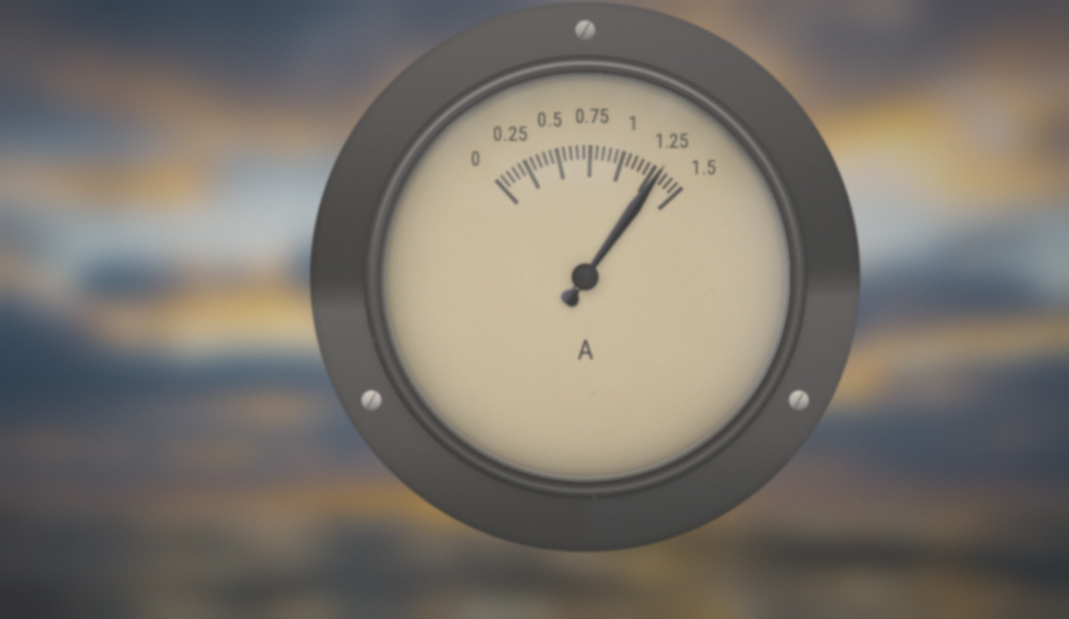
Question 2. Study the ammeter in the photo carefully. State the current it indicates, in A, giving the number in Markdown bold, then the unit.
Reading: **1.3** A
